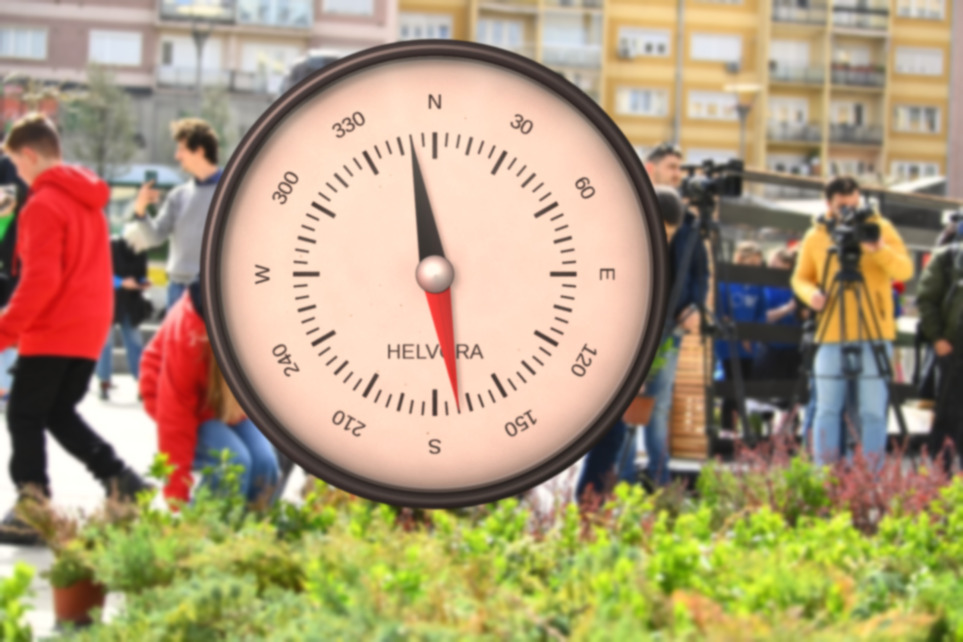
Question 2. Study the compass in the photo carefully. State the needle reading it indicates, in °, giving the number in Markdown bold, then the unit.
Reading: **170** °
